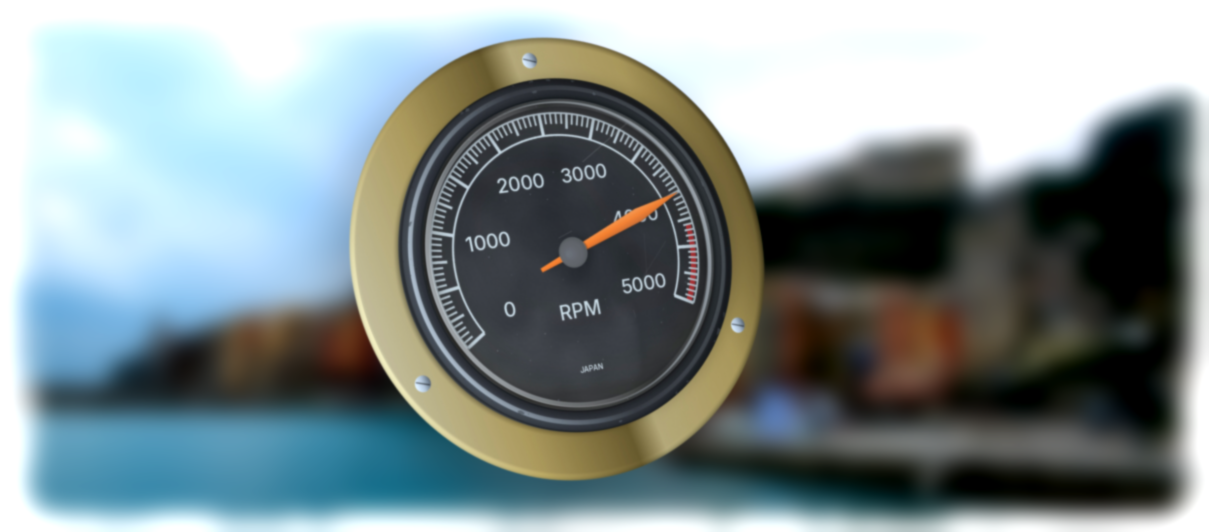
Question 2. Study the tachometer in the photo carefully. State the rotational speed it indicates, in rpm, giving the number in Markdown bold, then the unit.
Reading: **4000** rpm
